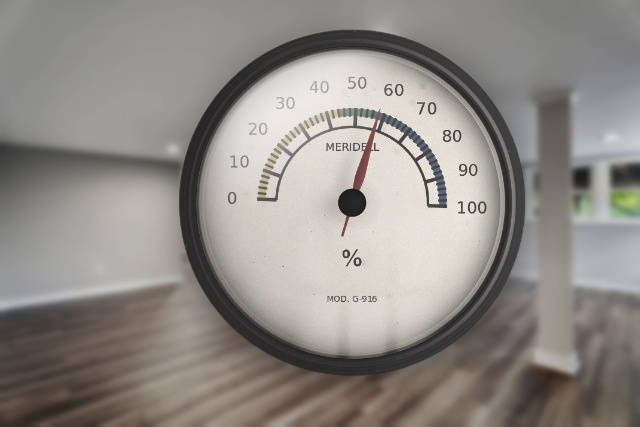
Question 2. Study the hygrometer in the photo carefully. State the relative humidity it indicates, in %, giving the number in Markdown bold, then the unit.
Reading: **58** %
